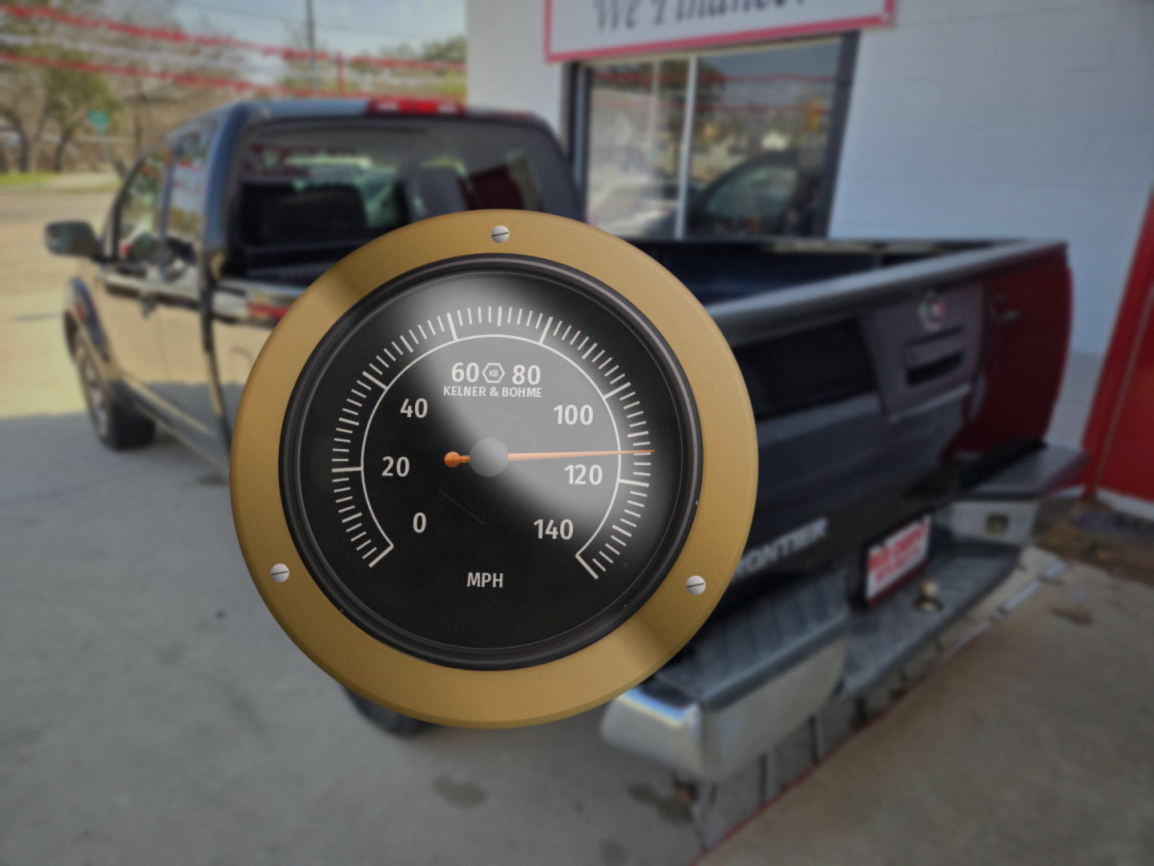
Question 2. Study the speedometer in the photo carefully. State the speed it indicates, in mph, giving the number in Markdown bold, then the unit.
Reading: **114** mph
